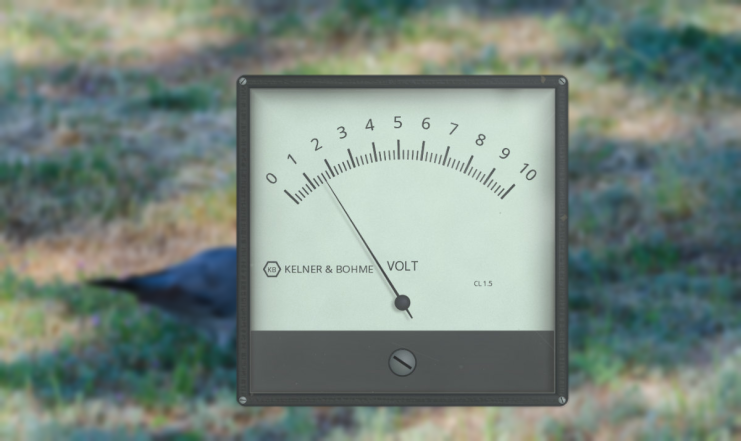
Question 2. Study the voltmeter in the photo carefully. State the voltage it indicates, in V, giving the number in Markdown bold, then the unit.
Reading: **1.6** V
